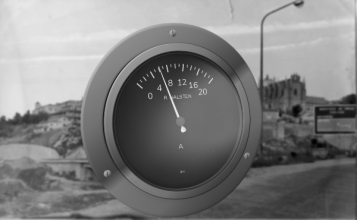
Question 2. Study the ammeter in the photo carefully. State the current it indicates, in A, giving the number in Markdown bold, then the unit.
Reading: **6** A
